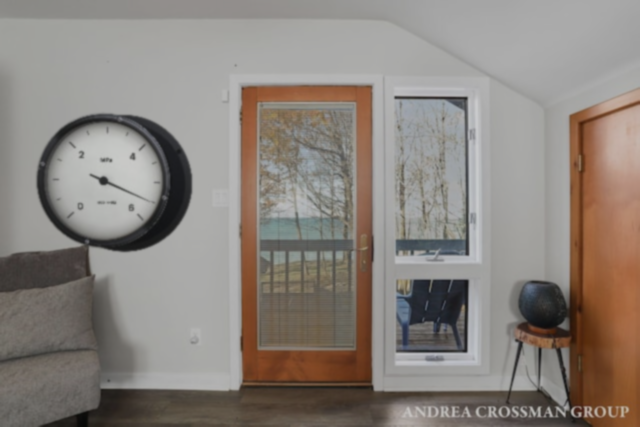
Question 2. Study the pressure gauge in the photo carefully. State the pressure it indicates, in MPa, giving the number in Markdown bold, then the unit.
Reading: **5.5** MPa
